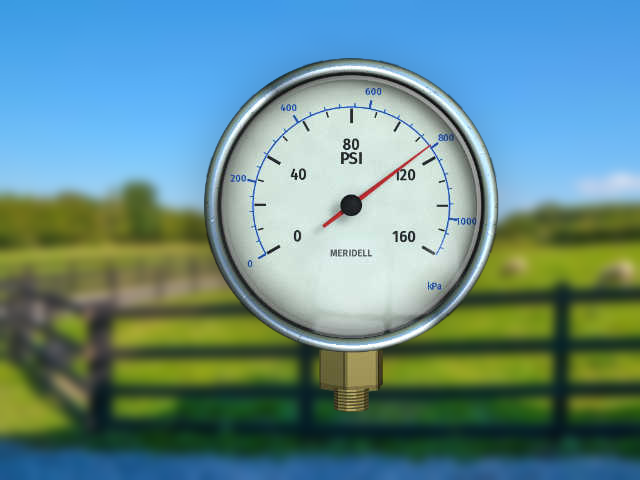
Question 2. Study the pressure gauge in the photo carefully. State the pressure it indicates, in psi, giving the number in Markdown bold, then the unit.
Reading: **115** psi
